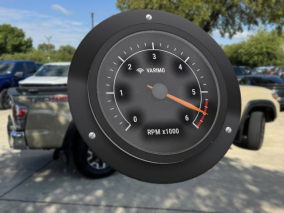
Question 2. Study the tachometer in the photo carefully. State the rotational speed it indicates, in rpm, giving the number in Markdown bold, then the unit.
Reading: **5600** rpm
